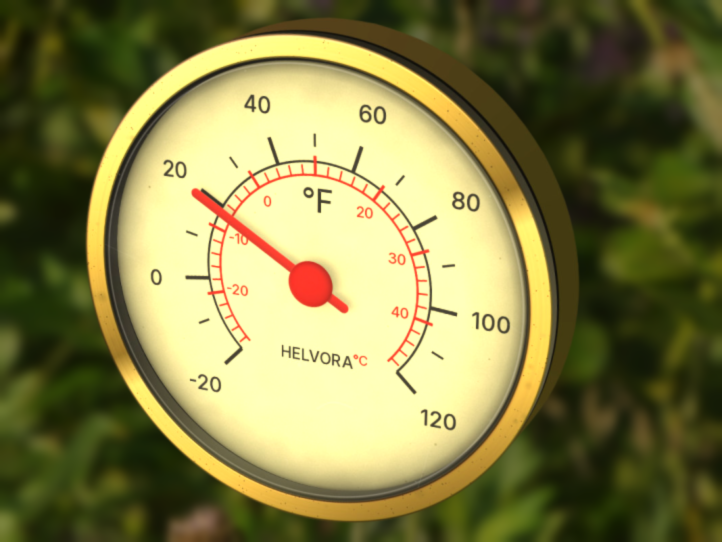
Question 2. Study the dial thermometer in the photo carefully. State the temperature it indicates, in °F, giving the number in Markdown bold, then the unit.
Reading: **20** °F
